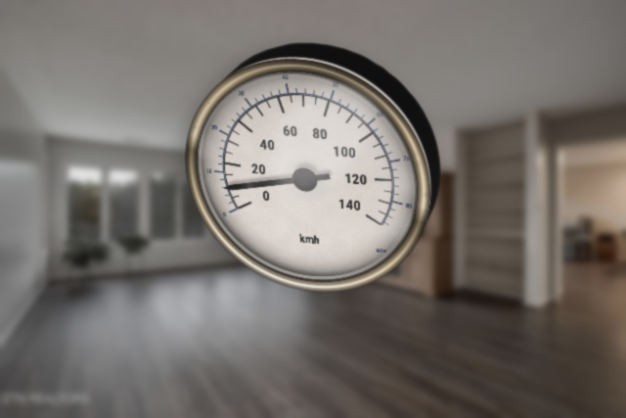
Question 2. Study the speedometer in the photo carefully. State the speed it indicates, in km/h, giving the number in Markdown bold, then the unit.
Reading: **10** km/h
